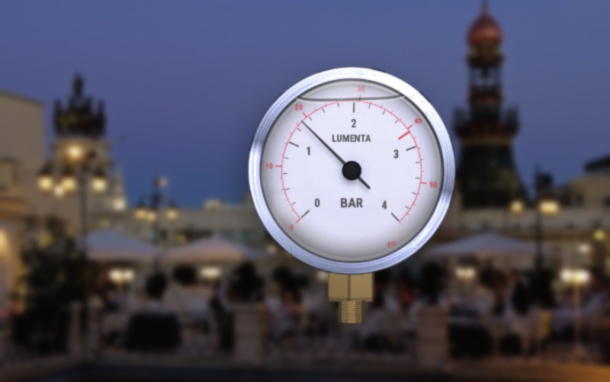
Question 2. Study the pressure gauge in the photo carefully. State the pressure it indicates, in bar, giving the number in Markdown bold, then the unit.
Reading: **1.3** bar
